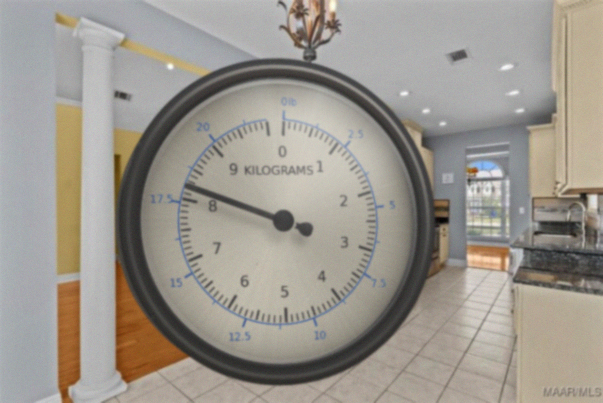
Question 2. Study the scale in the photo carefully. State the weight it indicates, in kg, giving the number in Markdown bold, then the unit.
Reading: **8.2** kg
